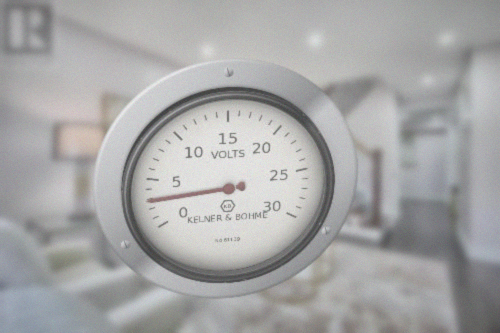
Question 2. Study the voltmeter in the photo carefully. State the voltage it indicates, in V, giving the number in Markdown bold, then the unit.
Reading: **3** V
